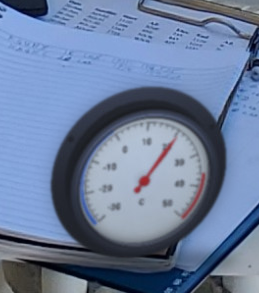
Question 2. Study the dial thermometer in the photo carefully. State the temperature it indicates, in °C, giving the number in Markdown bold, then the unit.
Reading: **20** °C
